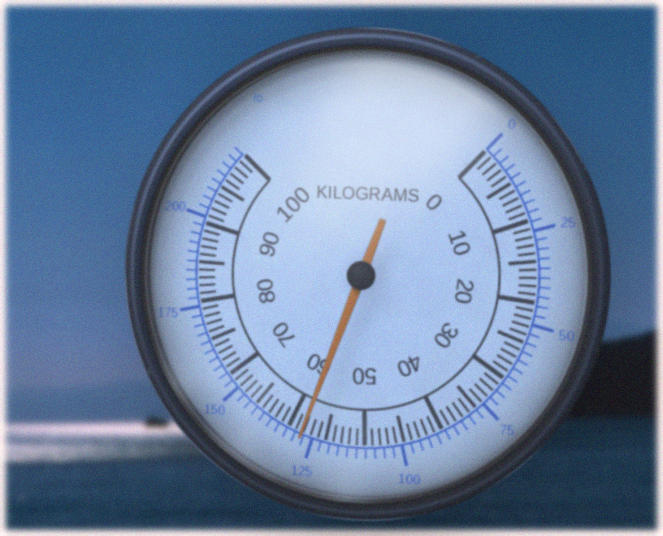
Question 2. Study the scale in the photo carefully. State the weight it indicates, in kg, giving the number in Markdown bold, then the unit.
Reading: **58** kg
